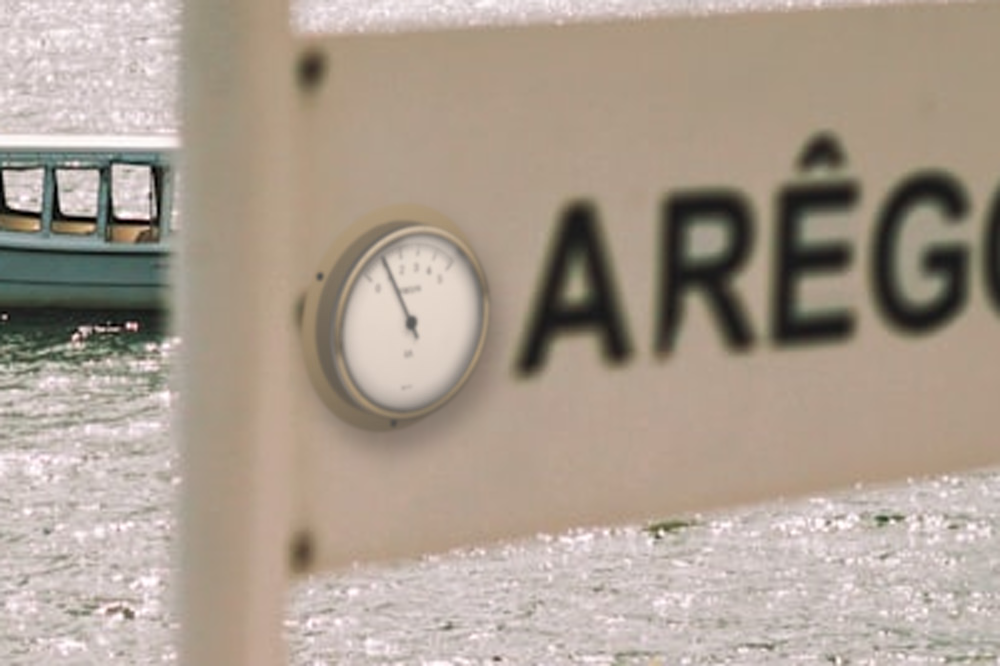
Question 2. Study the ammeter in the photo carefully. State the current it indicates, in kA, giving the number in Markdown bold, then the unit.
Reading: **1** kA
